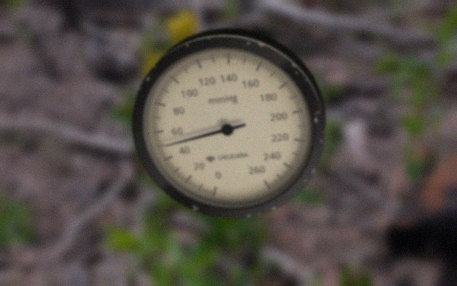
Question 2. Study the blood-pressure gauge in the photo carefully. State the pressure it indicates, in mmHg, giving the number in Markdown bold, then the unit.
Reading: **50** mmHg
